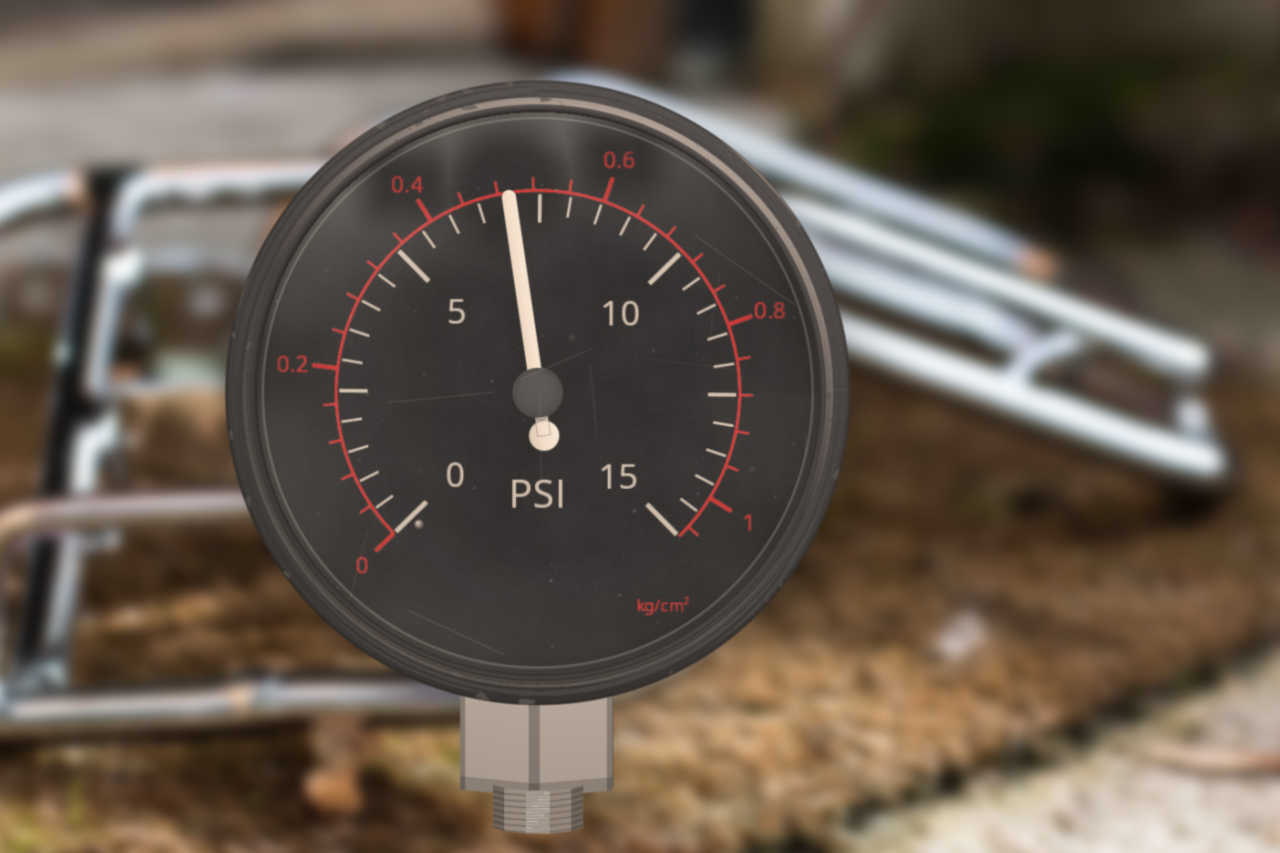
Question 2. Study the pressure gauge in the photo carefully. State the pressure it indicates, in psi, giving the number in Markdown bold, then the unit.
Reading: **7** psi
